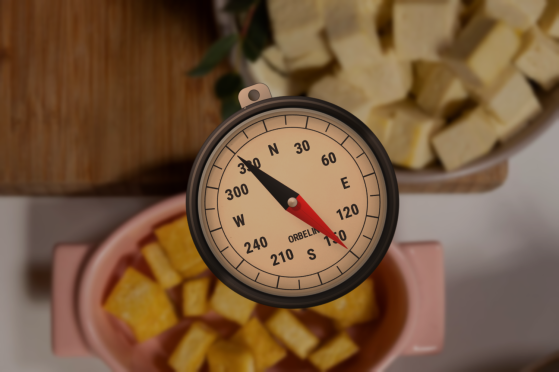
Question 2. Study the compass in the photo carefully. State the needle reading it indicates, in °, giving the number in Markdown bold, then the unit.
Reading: **150** °
